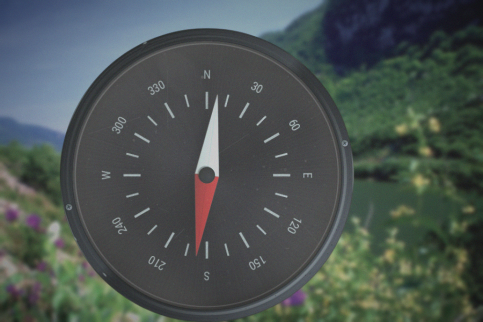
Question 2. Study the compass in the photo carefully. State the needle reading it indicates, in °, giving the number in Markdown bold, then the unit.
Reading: **187.5** °
